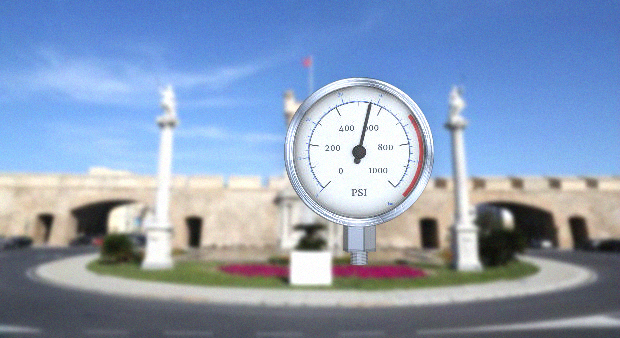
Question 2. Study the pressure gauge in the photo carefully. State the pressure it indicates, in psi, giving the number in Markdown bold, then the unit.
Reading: **550** psi
